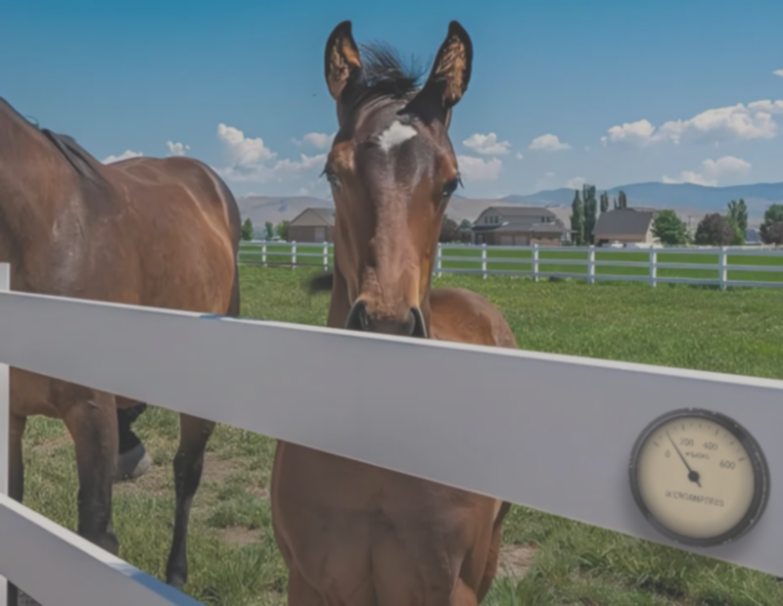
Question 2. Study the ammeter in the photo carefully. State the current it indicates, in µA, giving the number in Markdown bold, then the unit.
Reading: **100** µA
